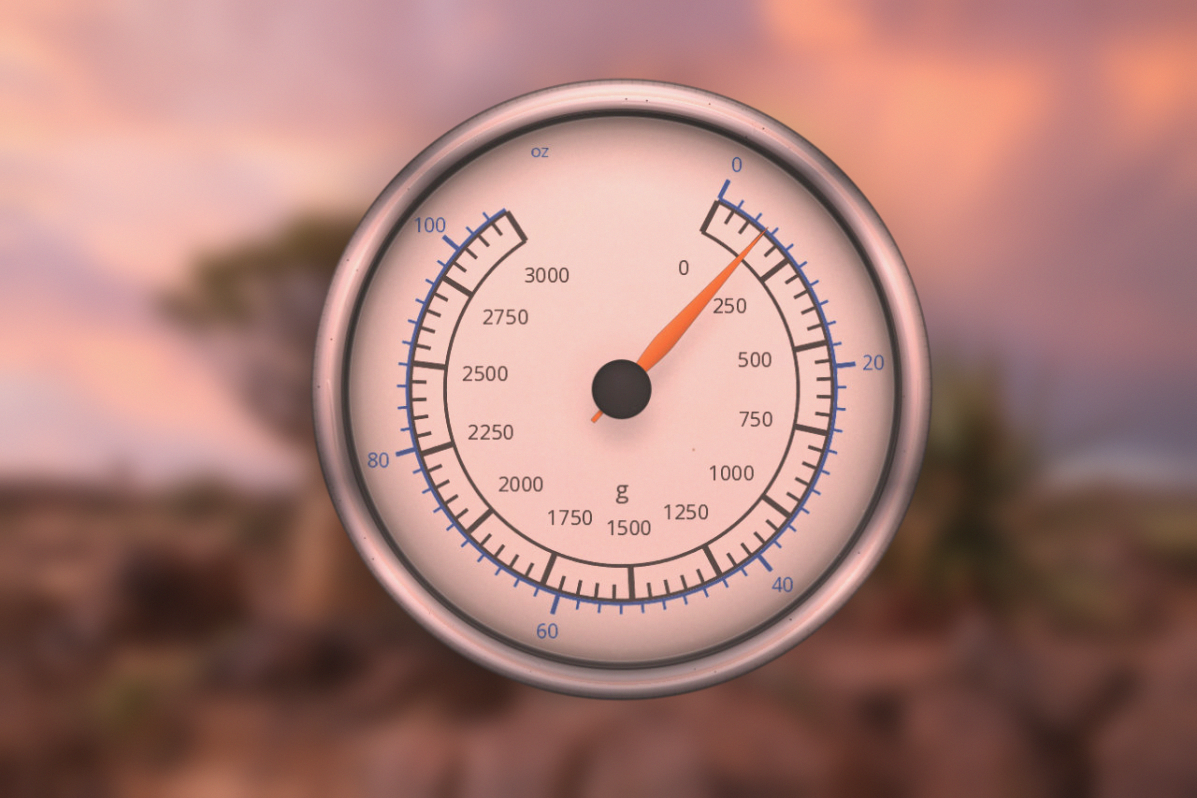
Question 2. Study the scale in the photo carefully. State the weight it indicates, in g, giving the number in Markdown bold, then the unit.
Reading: **150** g
